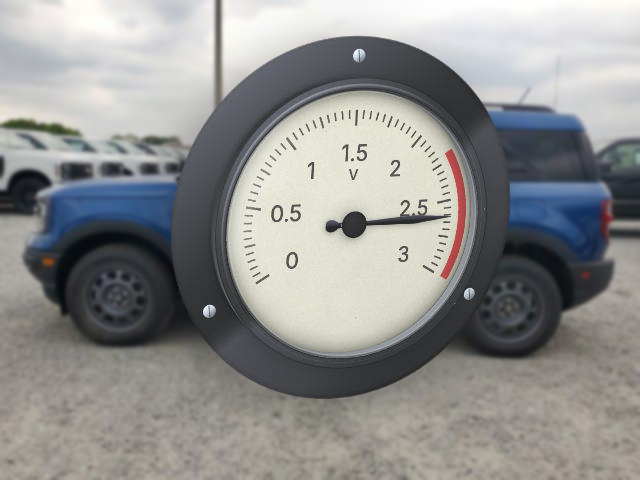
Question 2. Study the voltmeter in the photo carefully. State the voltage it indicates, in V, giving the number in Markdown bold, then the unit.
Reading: **2.6** V
